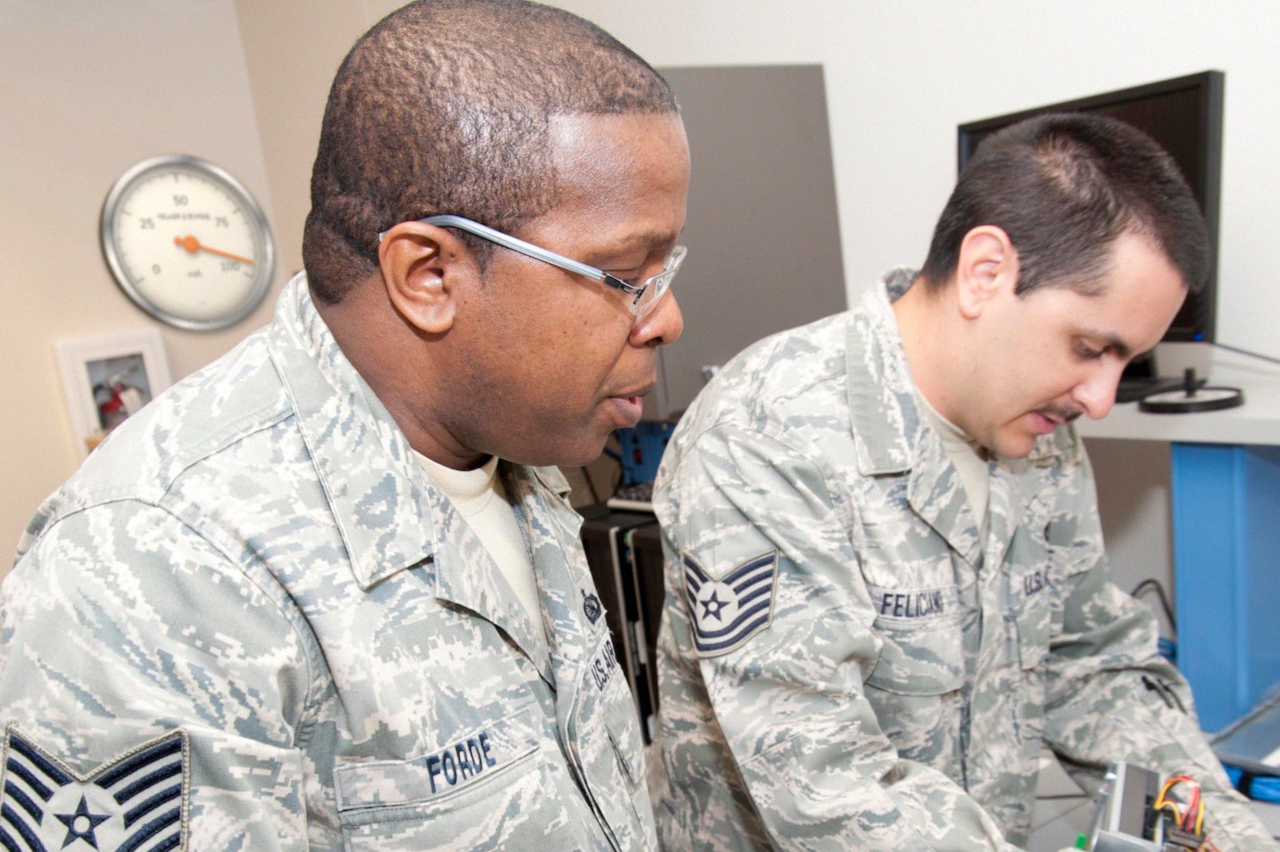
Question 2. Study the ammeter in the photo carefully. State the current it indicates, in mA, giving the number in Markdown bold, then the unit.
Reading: **95** mA
